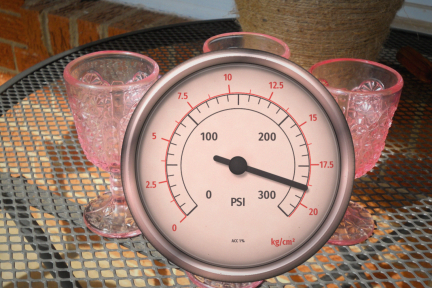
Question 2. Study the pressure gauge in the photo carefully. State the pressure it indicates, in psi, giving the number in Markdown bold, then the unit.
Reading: **270** psi
